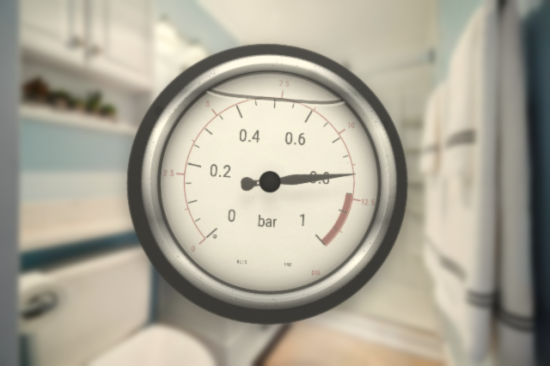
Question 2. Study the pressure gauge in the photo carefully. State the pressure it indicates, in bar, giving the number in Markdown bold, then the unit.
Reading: **0.8** bar
